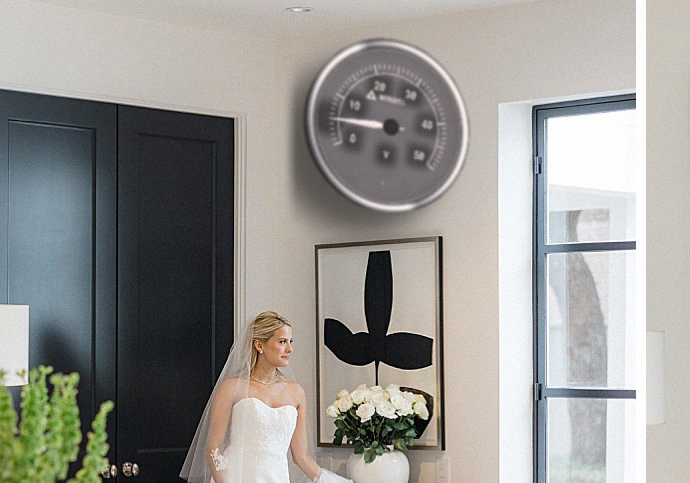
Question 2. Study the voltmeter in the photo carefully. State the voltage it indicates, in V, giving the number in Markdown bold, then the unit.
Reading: **5** V
